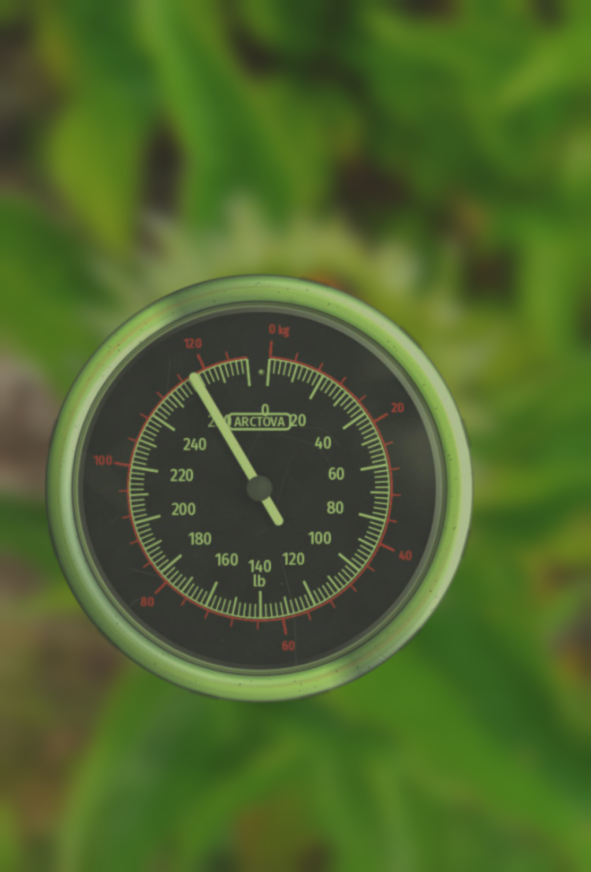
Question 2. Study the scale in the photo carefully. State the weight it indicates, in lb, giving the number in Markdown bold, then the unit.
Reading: **260** lb
